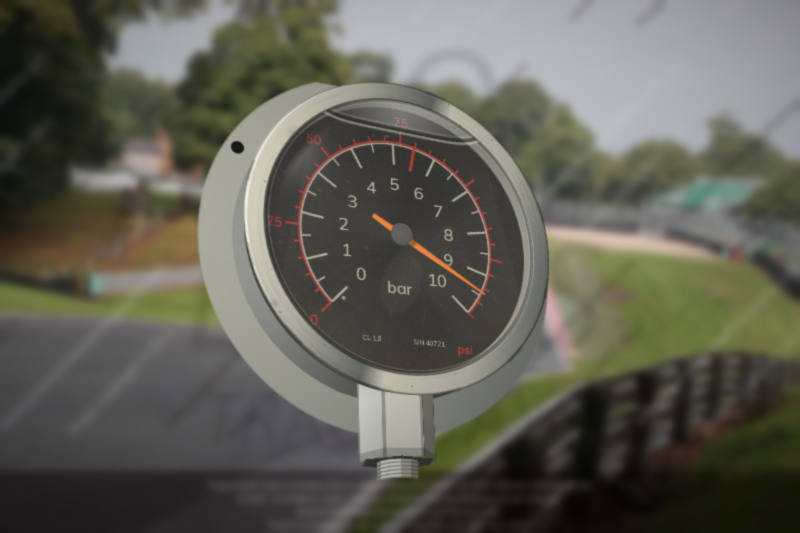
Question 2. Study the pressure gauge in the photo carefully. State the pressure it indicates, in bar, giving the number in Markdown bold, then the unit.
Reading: **9.5** bar
